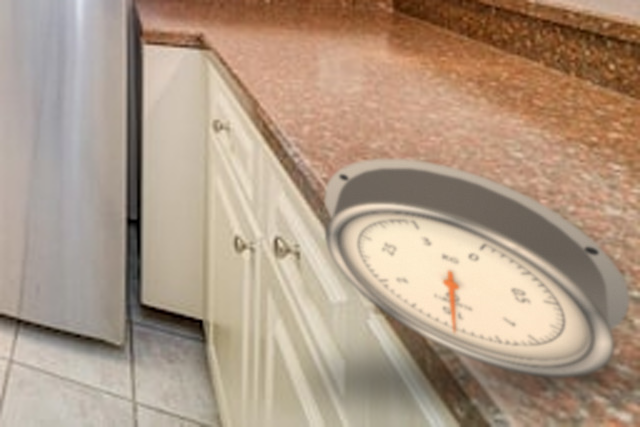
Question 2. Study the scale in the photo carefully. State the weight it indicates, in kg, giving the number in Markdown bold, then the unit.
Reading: **1.5** kg
